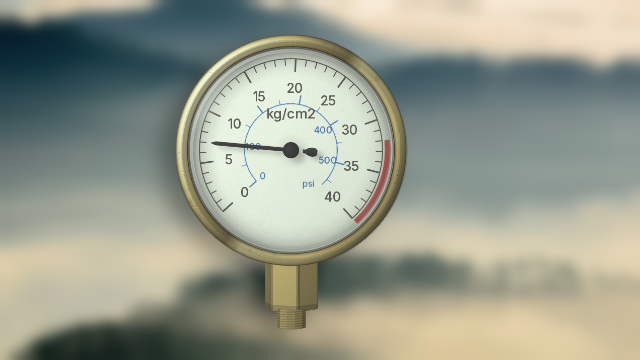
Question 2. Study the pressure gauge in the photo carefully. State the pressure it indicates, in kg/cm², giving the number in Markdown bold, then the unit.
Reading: **7** kg/cm²
